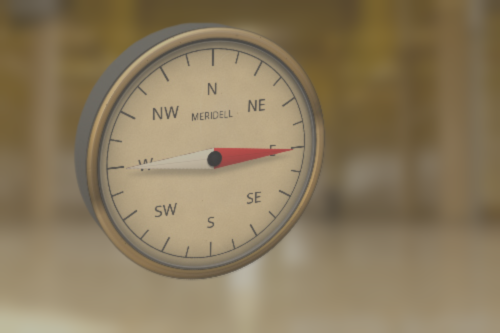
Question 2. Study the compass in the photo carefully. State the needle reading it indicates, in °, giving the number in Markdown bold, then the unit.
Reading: **90** °
